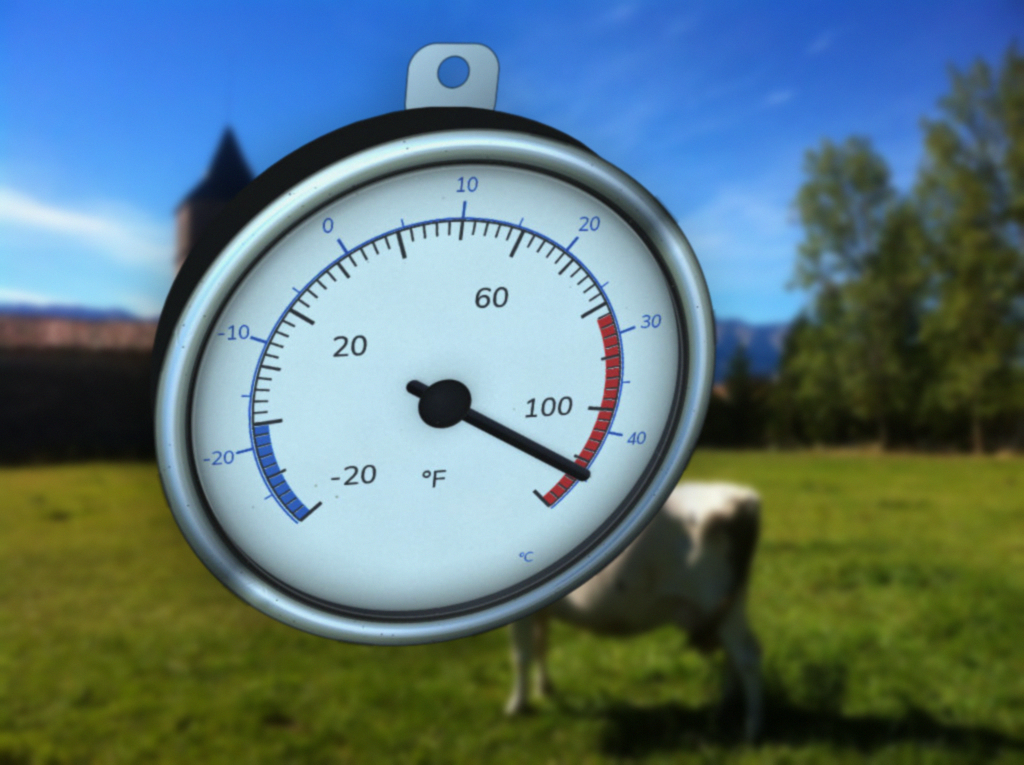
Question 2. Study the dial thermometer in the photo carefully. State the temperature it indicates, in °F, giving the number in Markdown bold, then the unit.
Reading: **112** °F
